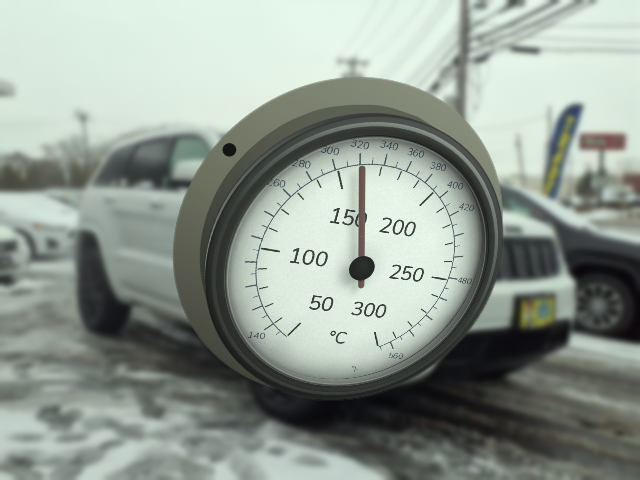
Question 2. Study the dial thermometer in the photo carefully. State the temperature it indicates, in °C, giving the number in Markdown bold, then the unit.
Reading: **160** °C
